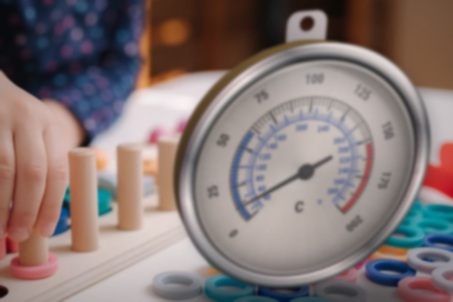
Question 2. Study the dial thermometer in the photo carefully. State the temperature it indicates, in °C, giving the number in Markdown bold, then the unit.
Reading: **12.5** °C
